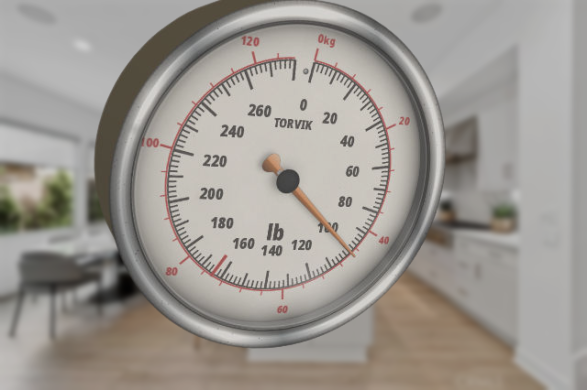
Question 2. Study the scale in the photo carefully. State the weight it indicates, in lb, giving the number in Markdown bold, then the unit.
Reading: **100** lb
